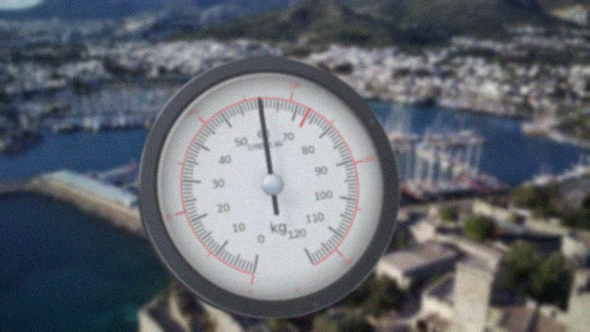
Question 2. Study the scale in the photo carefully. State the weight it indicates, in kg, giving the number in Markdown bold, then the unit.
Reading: **60** kg
